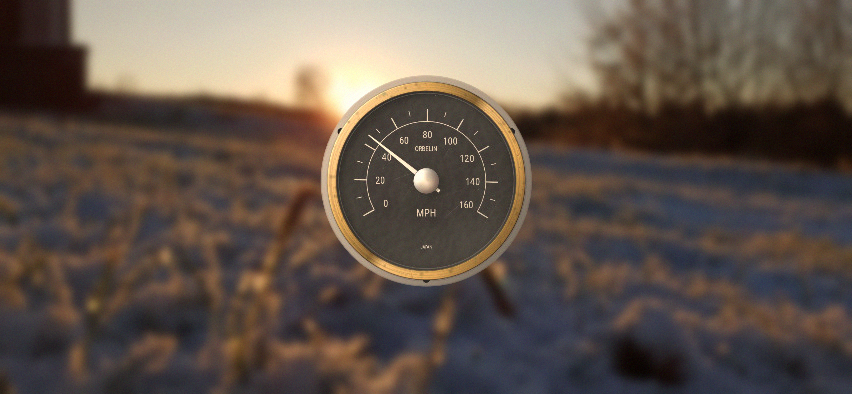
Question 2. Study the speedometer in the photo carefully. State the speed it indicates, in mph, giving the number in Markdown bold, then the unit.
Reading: **45** mph
